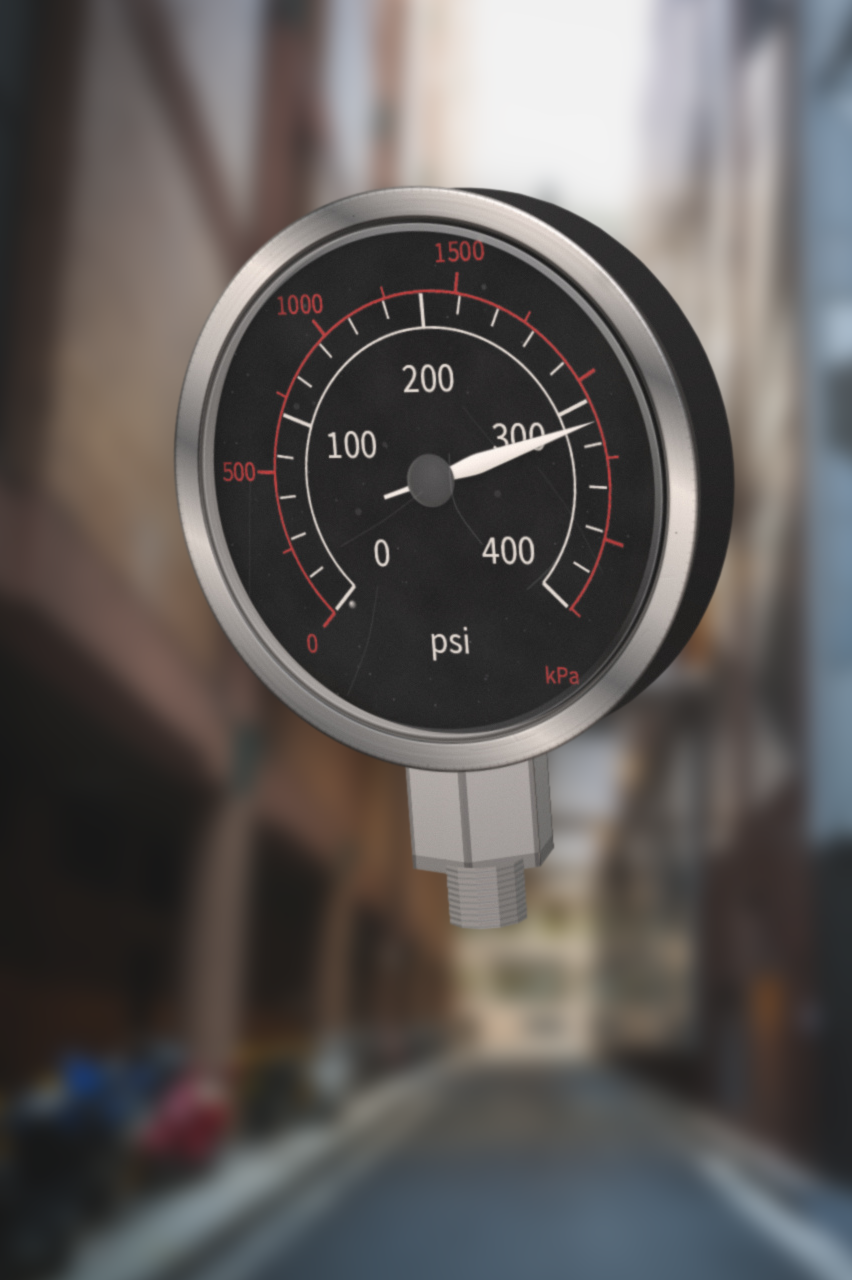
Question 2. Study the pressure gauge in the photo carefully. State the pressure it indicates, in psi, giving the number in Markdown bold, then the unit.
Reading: **310** psi
